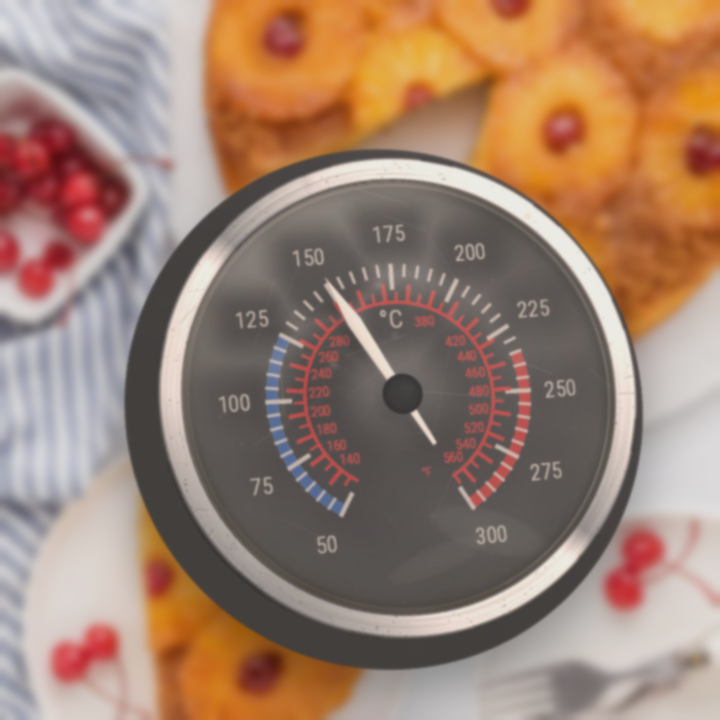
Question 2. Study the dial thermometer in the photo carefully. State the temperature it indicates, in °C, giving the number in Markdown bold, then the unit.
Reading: **150** °C
